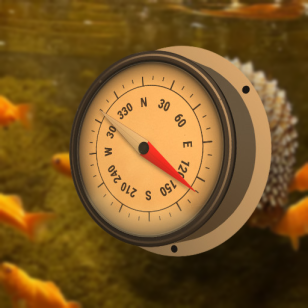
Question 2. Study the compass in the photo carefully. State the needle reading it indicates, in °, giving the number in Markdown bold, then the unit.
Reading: **130** °
